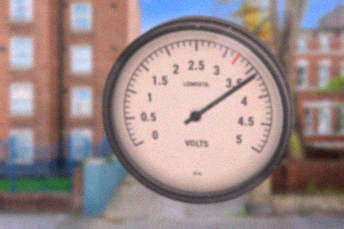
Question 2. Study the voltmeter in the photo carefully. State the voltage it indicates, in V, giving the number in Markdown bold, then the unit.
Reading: **3.6** V
